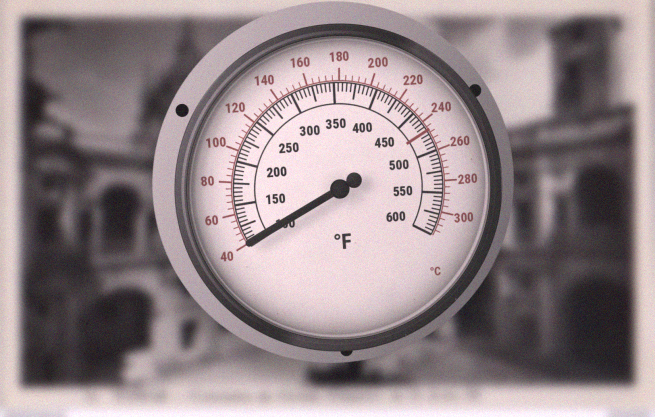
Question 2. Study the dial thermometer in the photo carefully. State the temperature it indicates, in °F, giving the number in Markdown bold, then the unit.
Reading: **105** °F
